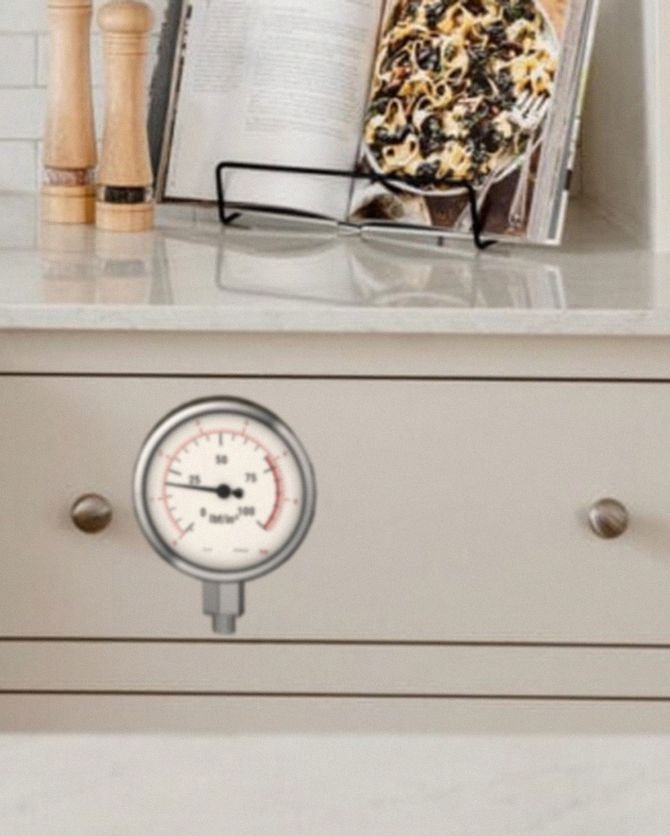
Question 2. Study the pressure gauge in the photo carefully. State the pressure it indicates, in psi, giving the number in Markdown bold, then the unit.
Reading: **20** psi
